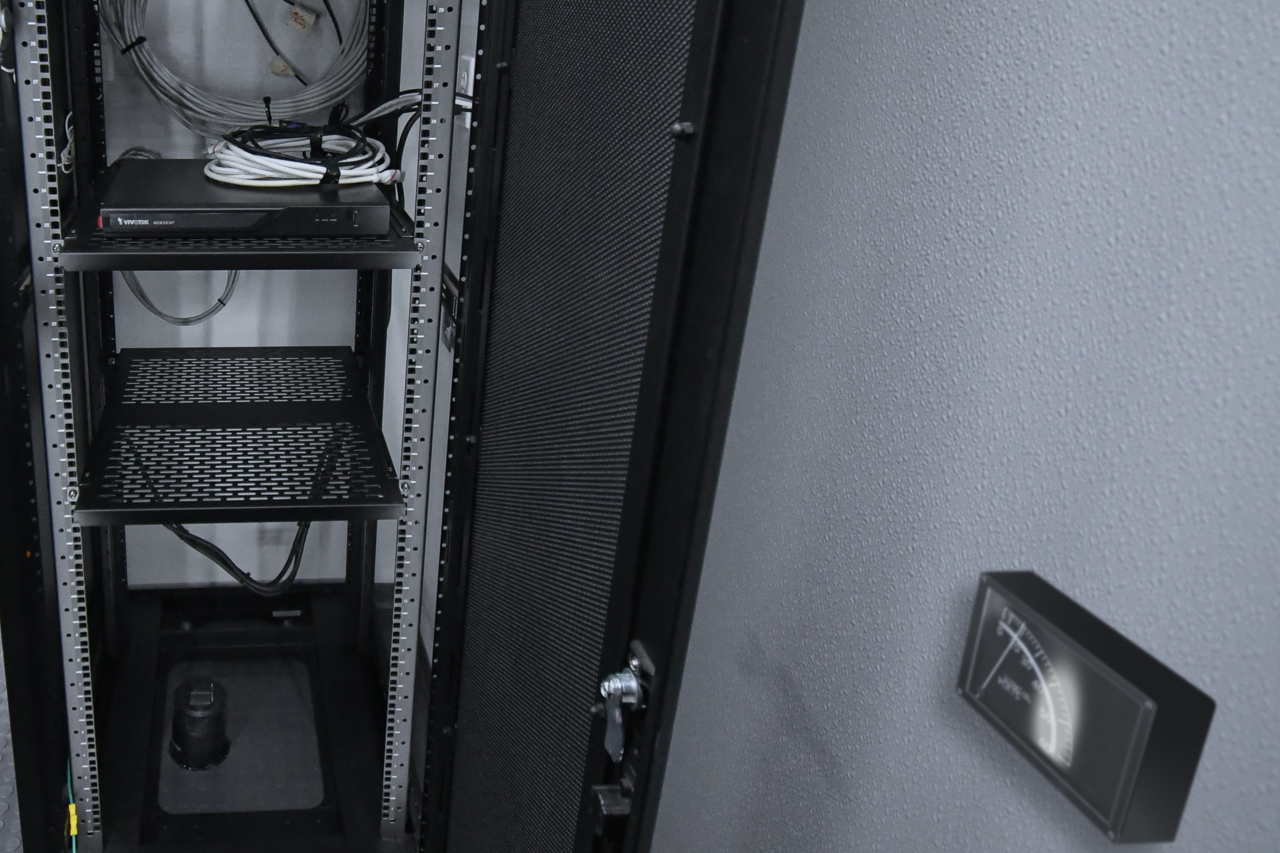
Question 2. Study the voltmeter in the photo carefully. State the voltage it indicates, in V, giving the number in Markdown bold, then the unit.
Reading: **20** V
